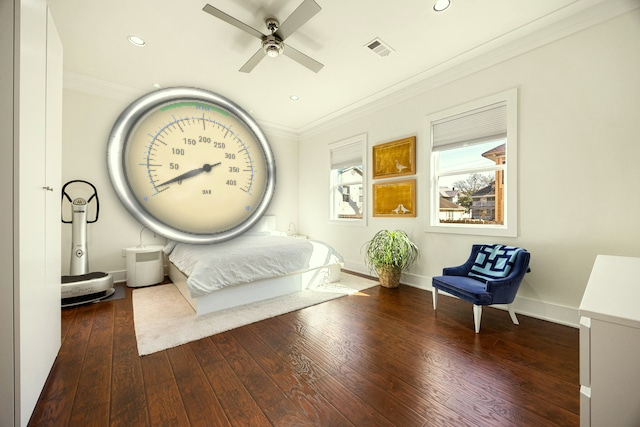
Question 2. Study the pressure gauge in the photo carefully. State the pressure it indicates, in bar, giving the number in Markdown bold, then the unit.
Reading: **10** bar
